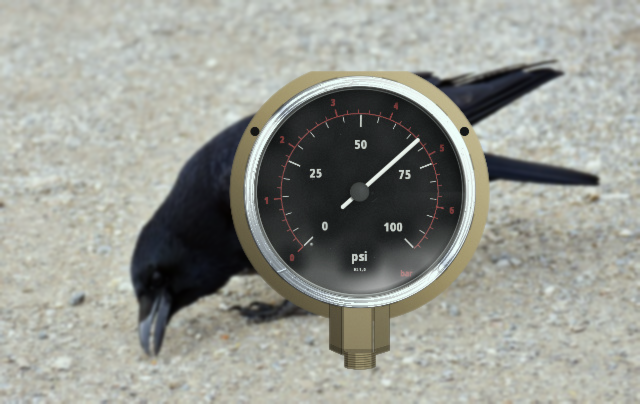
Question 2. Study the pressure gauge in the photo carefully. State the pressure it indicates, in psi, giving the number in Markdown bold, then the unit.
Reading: **67.5** psi
